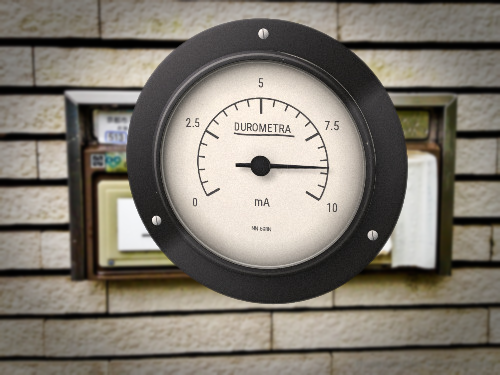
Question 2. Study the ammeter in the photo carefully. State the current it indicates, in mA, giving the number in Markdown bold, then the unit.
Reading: **8.75** mA
